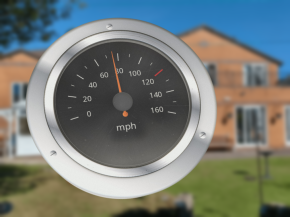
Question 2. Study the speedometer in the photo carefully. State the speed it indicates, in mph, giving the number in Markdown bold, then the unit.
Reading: **75** mph
